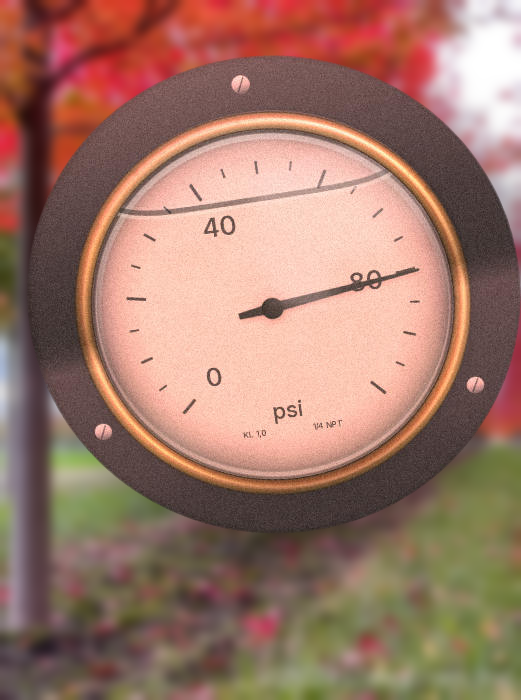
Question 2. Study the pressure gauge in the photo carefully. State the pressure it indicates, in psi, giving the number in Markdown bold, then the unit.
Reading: **80** psi
